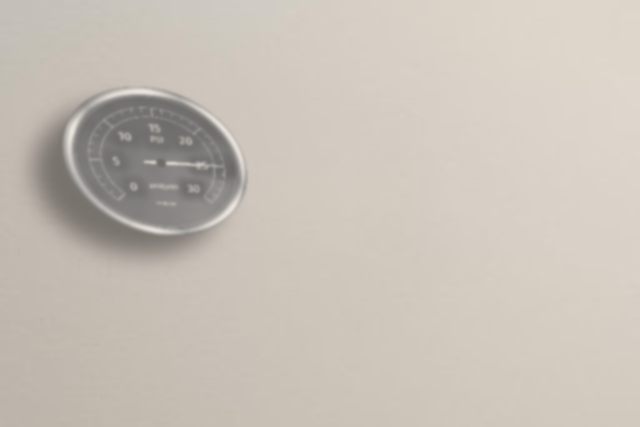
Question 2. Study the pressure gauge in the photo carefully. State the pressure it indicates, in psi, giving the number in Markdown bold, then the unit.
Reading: **25** psi
